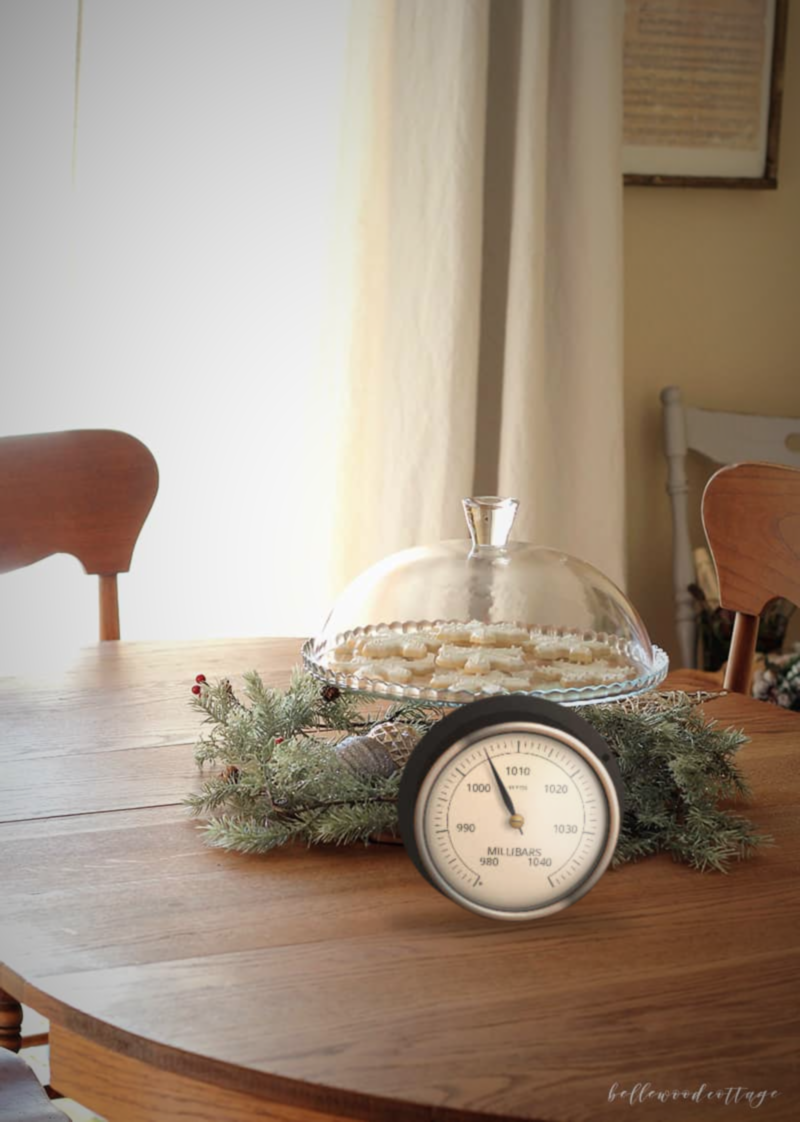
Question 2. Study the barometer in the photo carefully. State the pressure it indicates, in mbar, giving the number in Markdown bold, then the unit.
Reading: **1005** mbar
